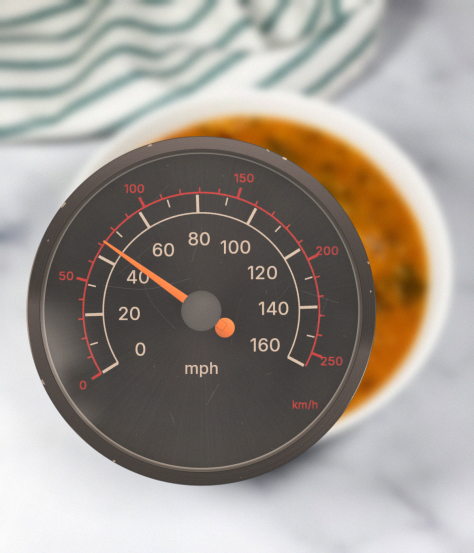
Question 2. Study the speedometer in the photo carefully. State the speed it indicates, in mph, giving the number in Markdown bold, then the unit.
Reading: **45** mph
